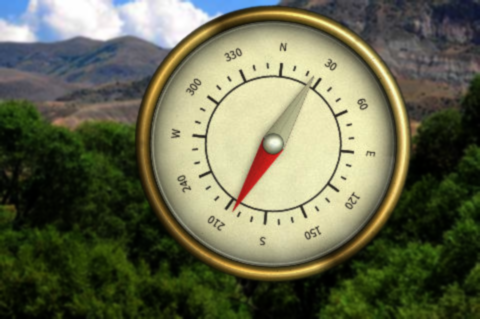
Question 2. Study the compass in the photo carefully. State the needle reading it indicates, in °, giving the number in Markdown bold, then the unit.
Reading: **205** °
